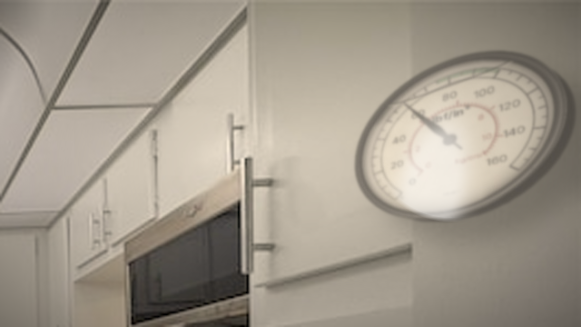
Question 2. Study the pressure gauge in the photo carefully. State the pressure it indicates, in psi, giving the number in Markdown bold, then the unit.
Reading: **60** psi
